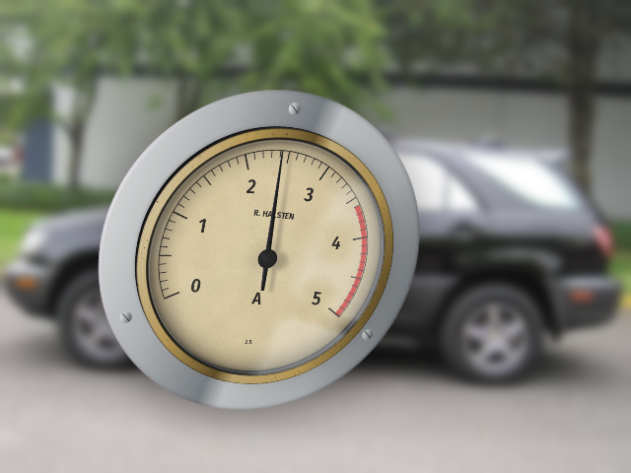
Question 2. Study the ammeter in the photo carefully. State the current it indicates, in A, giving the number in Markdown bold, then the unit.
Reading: **2.4** A
